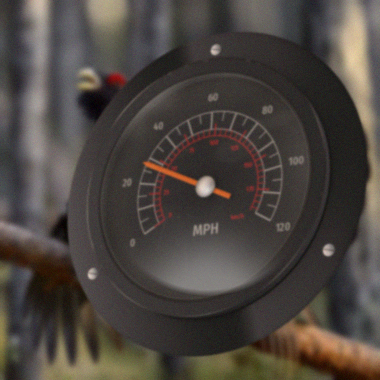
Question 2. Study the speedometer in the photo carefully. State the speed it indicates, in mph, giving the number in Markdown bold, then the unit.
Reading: **27.5** mph
